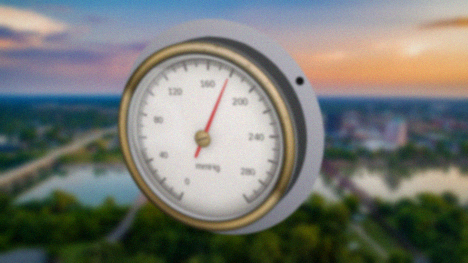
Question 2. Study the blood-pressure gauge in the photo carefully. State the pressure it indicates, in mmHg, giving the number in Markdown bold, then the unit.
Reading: **180** mmHg
